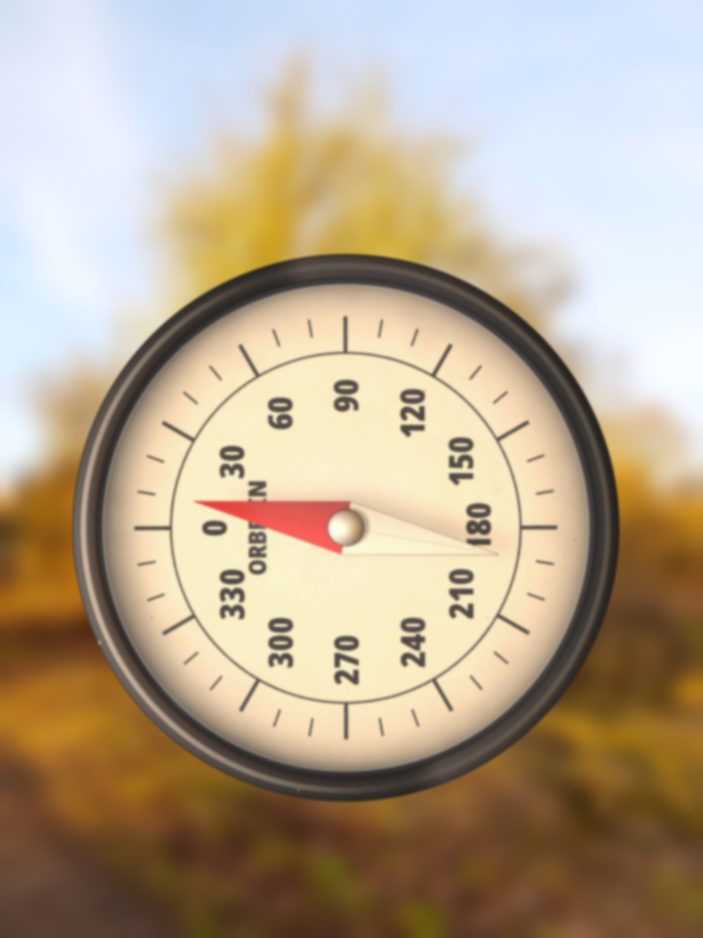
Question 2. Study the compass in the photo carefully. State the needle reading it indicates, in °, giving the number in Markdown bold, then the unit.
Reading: **10** °
